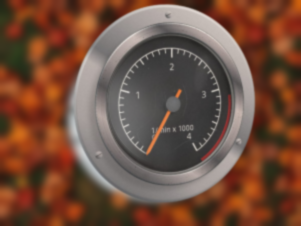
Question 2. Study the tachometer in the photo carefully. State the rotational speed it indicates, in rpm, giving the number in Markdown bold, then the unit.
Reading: **0** rpm
